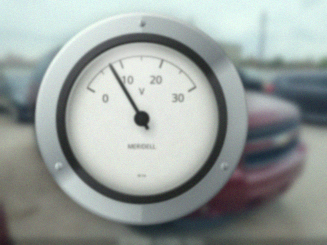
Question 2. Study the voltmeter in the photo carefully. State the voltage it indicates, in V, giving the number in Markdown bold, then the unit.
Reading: **7.5** V
